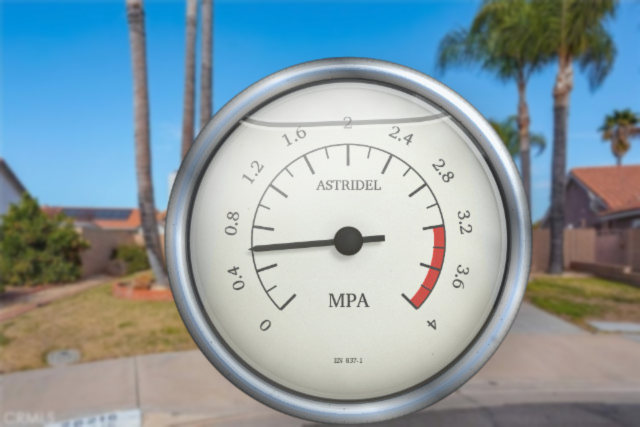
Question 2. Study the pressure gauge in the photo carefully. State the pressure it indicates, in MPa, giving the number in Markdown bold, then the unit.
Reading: **0.6** MPa
